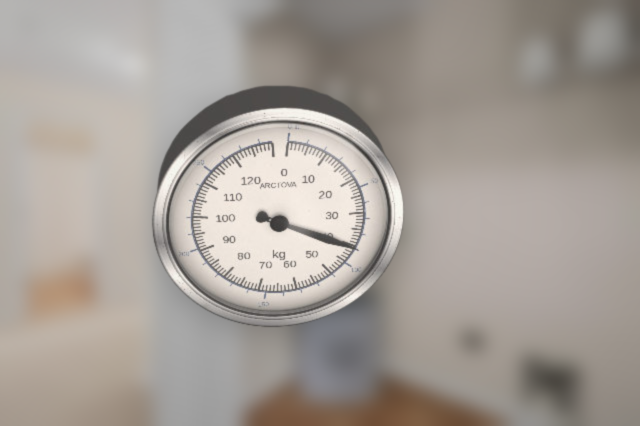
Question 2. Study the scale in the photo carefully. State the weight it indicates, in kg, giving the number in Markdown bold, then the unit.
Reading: **40** kg
